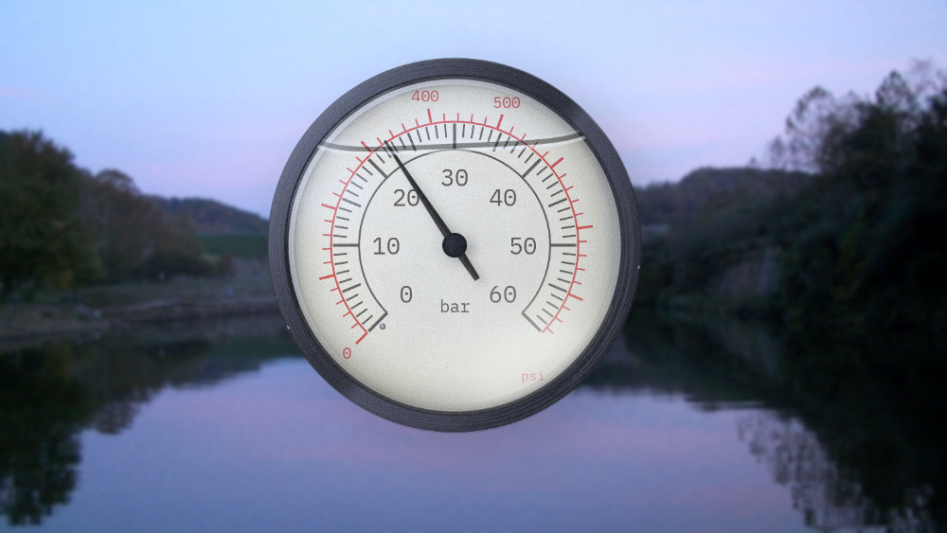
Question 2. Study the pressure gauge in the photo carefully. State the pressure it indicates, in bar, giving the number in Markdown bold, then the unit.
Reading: **22.5** bar
